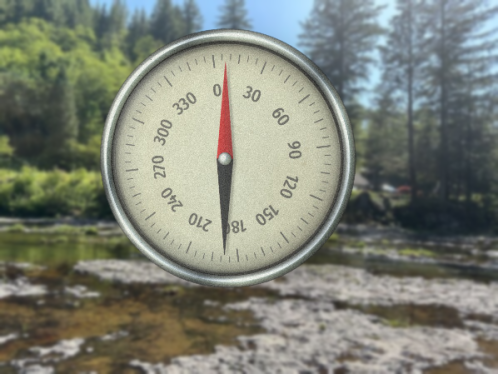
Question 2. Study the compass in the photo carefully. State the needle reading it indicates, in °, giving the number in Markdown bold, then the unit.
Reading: **7.5** °
